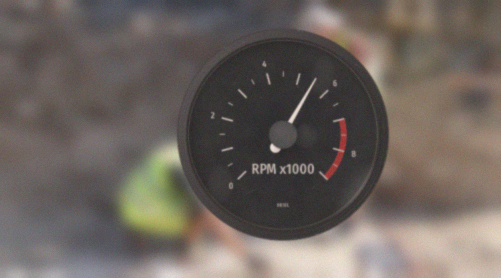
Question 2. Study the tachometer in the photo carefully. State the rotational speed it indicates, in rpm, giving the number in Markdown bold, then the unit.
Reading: **5500** rpm
